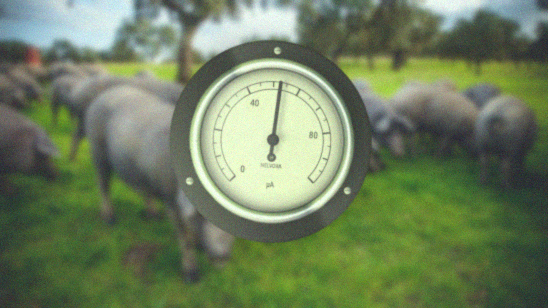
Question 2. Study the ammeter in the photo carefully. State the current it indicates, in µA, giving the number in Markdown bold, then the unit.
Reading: **52.5** µA
